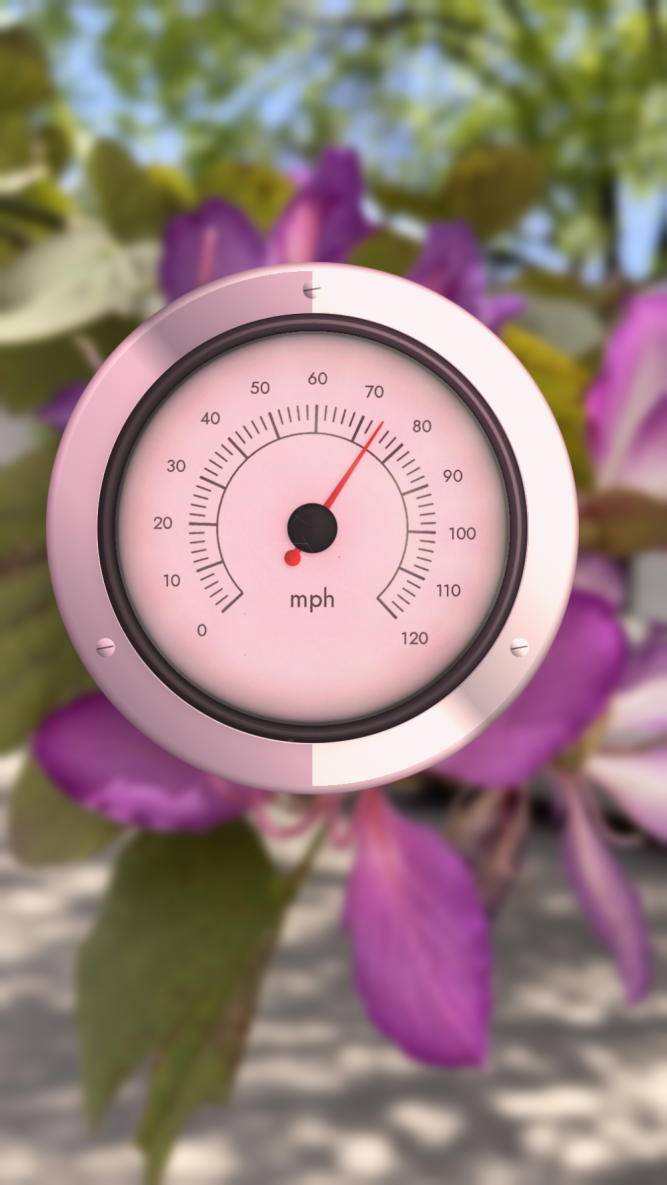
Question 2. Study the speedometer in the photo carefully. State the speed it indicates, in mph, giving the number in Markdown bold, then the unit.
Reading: **74** mph
